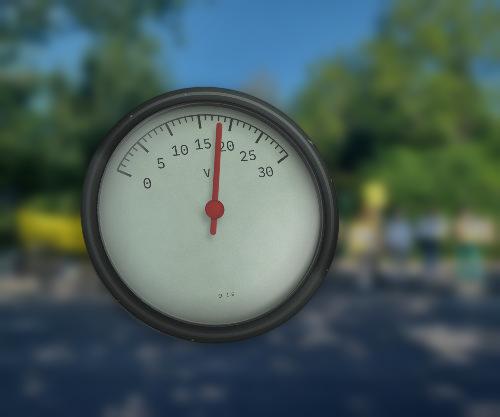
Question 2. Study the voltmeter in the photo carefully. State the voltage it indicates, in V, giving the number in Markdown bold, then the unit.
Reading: **18** V
